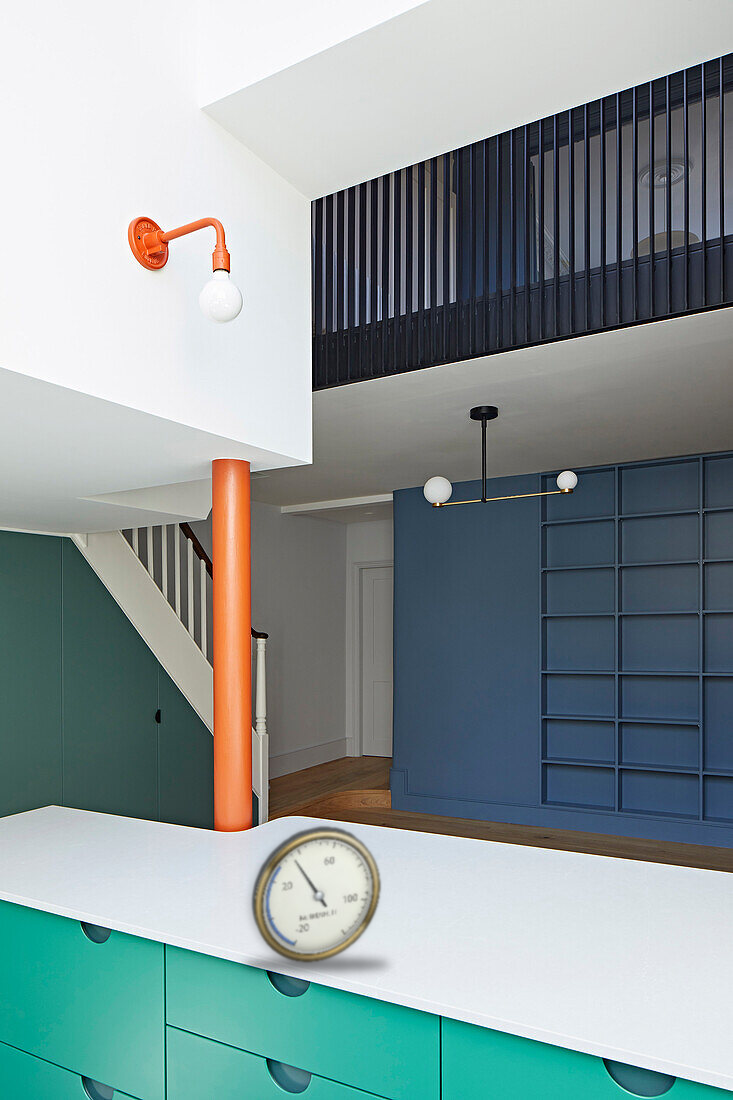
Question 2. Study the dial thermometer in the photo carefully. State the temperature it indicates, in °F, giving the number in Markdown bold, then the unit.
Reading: **36** °F
